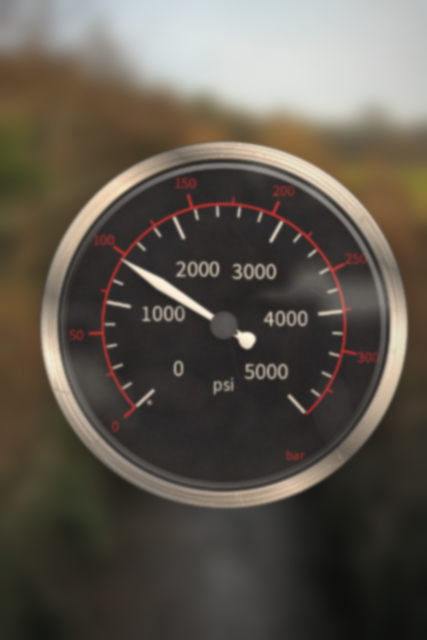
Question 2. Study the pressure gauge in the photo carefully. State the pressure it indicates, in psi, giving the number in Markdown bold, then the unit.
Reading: **1400** psi
